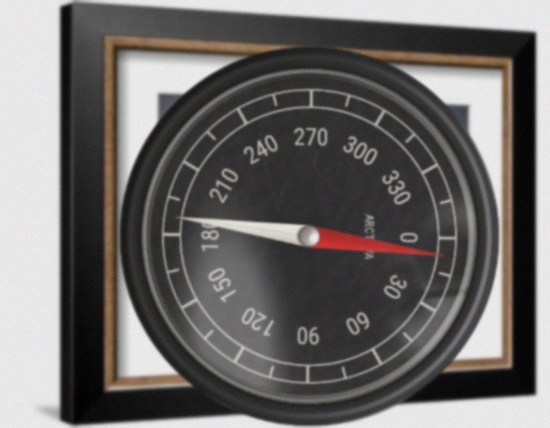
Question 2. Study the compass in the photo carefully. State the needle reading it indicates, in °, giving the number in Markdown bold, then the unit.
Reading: **7.5** °
